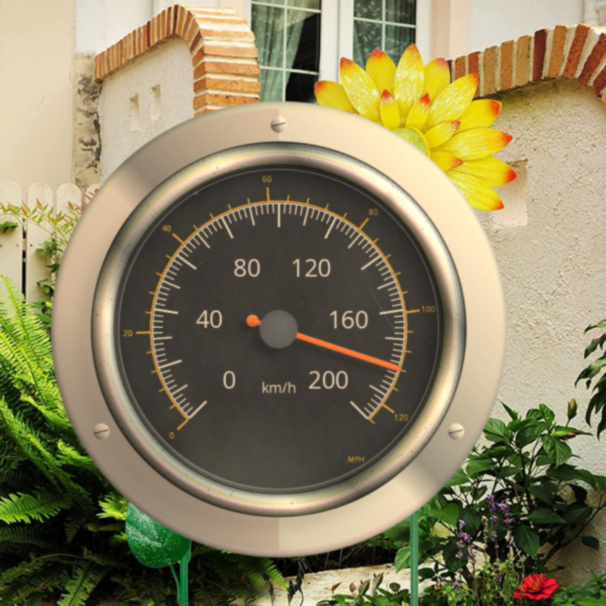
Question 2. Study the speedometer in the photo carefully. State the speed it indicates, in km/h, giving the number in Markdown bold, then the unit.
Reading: **180** km/h
